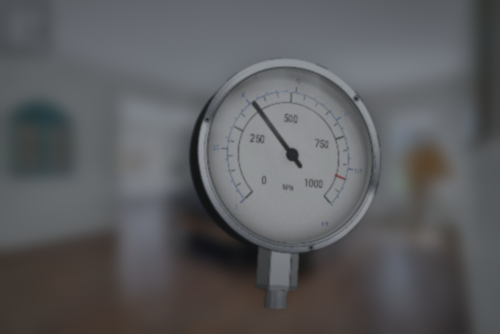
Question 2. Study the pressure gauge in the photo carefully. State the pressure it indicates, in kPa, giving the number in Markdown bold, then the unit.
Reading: **350** kPa
